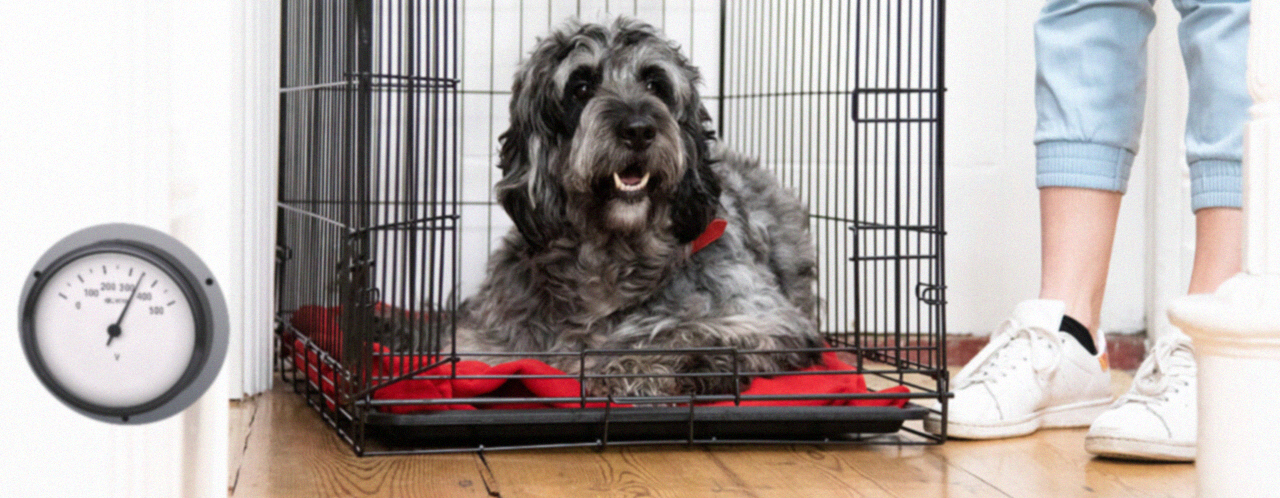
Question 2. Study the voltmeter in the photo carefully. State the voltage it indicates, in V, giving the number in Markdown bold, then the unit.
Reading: **350** V
